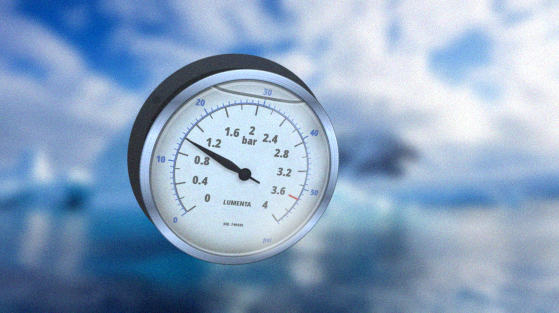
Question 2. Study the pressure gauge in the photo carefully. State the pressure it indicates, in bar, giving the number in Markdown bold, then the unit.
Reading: **1** bar
